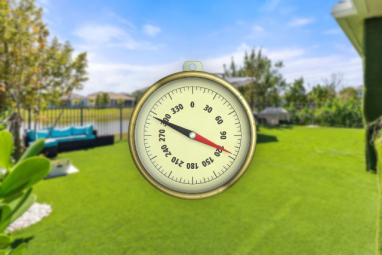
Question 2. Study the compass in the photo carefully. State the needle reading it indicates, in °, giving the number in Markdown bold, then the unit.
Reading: **115** °
